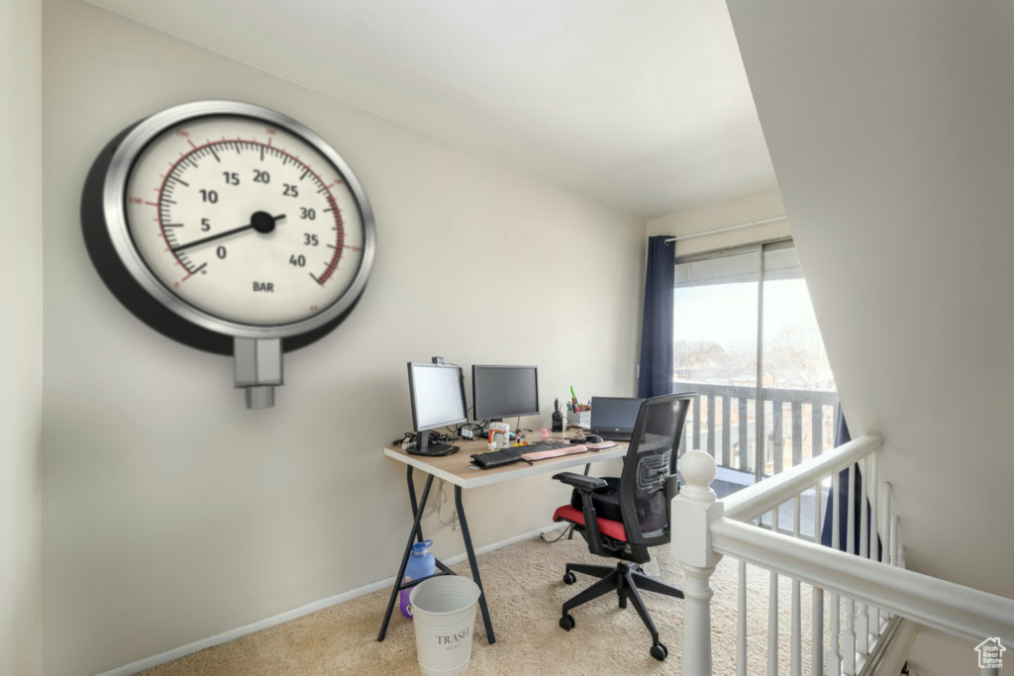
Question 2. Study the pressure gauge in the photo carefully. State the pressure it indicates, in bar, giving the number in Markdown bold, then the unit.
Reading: **2.5** bar
